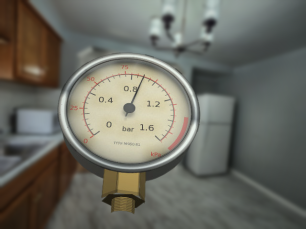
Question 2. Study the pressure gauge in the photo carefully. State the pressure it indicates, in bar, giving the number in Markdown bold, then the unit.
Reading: **0.9** bar
